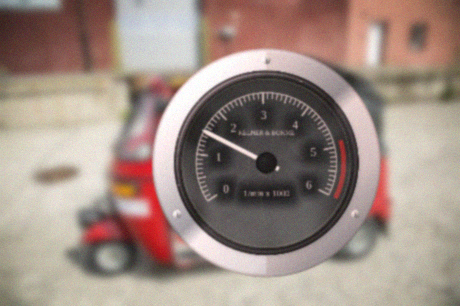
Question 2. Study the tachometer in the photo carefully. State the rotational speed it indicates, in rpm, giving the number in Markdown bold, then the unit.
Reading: **1500** rpm
